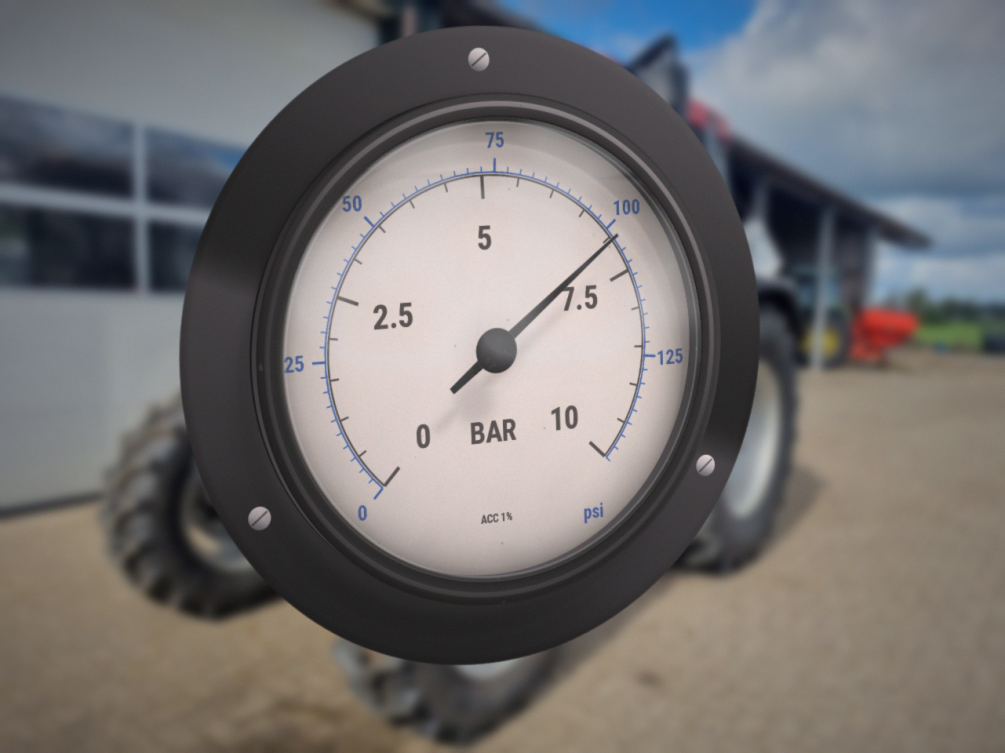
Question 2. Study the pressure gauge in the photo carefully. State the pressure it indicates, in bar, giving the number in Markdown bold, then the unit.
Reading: **7** bar
